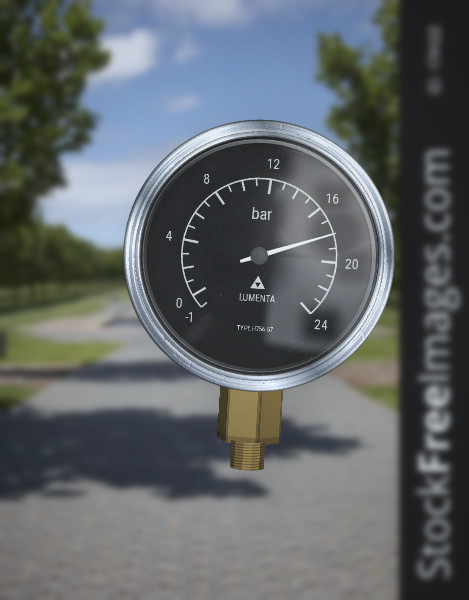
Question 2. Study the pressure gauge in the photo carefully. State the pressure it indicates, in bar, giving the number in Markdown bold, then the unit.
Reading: **18** bar
